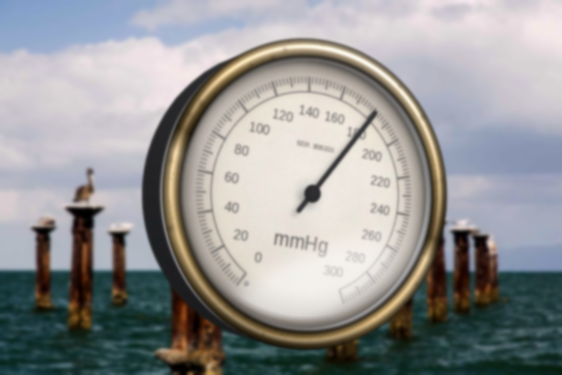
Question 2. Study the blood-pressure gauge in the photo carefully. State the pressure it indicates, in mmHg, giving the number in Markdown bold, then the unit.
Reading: **180** mmHg
